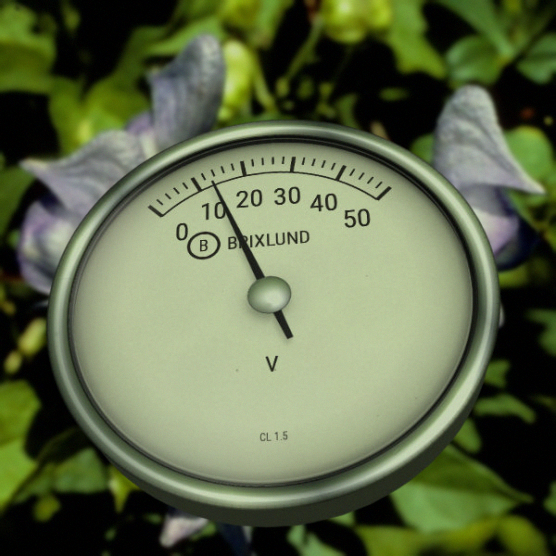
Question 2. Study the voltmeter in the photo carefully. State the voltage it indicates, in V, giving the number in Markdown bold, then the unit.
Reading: **13** V
